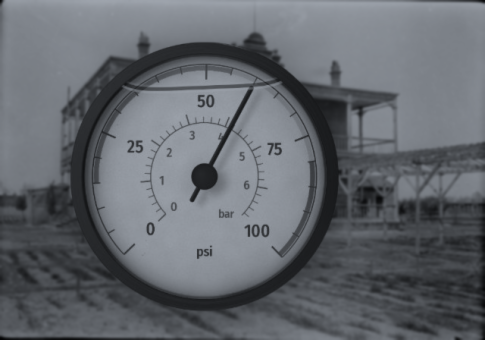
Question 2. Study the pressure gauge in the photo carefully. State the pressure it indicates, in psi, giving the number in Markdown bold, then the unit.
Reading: **60** psi
